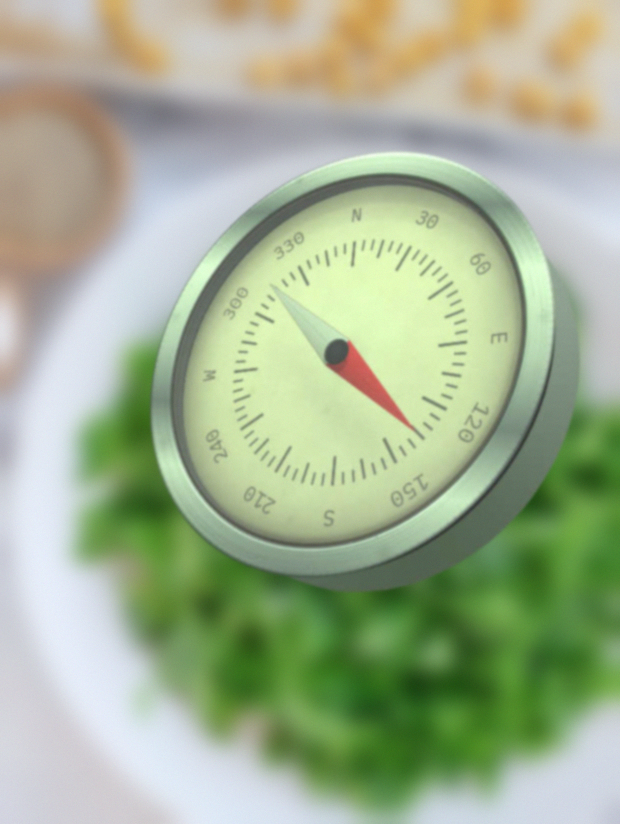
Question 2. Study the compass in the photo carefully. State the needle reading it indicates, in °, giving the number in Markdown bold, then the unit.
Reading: **135** °
